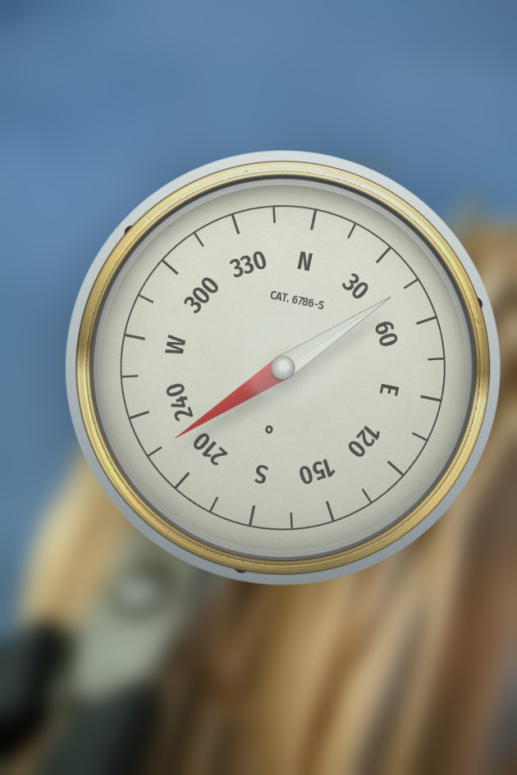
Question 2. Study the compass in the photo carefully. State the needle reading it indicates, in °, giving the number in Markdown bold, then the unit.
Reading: **225** °
